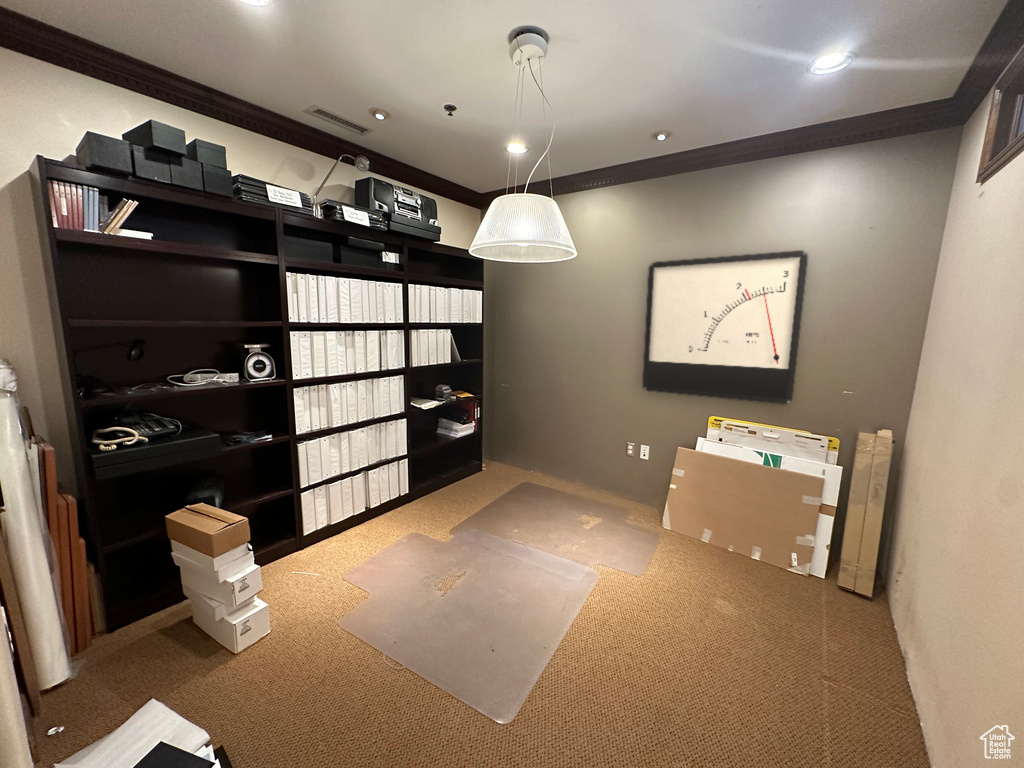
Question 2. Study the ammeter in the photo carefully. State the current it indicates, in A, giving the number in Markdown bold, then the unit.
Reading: **2.5** A
